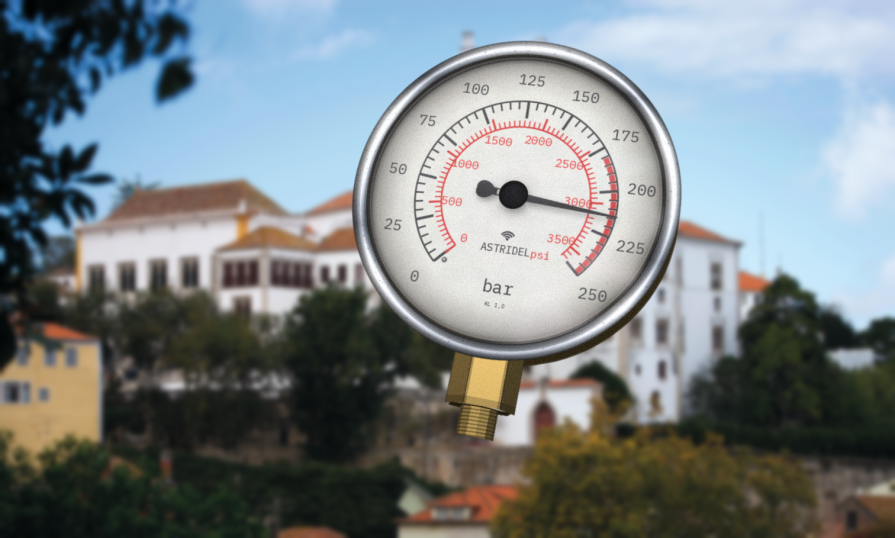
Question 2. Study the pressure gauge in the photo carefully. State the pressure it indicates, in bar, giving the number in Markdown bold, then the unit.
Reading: **215** bar
